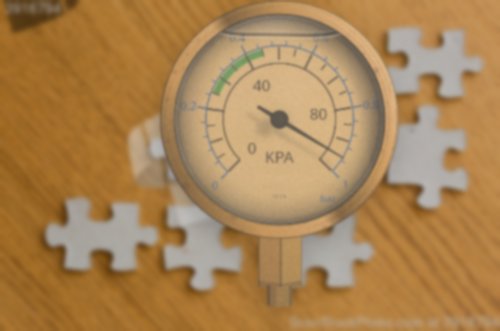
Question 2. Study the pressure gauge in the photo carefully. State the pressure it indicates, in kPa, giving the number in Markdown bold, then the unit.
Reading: **95** kPa
